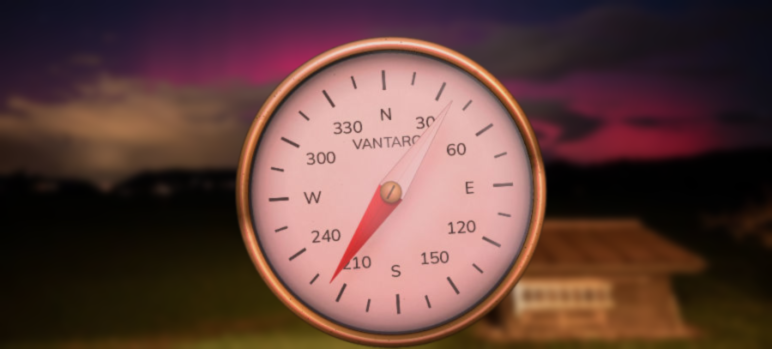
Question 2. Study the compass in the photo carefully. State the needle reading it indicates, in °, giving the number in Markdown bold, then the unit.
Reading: **217.5** °
